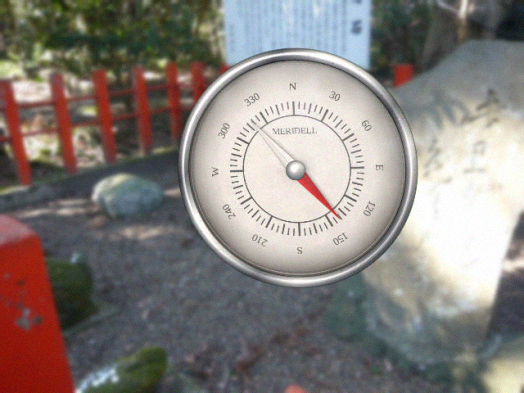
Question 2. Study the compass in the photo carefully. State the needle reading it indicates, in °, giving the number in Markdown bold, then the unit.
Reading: **140** °
